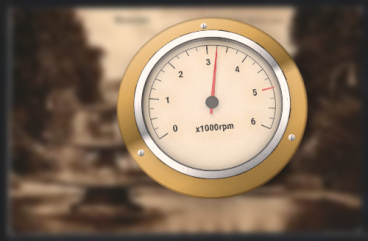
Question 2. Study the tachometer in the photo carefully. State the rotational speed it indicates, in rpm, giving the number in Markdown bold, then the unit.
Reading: **3250** rpm
